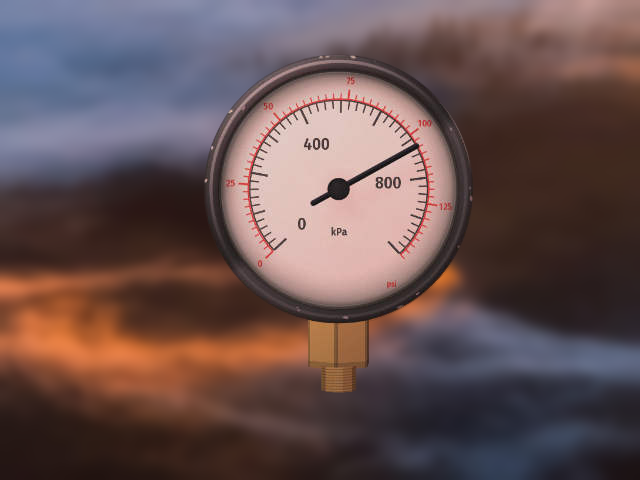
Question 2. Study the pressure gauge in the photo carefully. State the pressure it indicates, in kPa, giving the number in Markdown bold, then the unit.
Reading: **720** kPa
